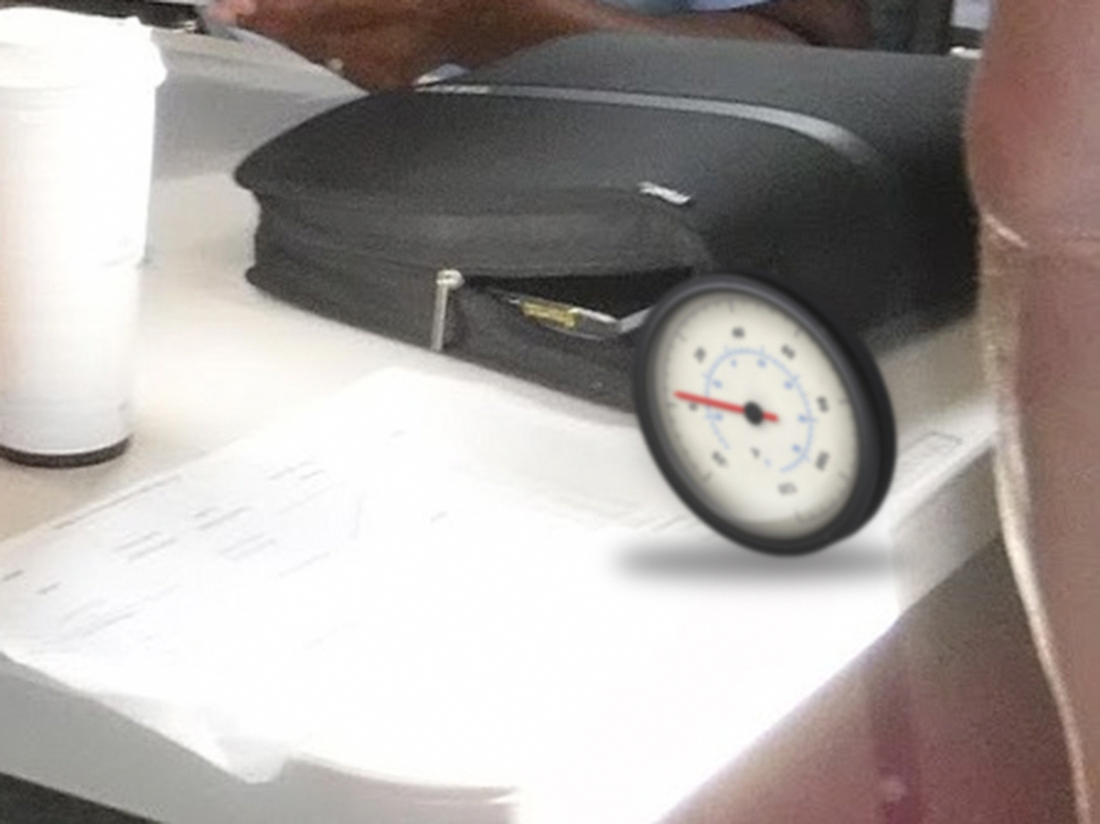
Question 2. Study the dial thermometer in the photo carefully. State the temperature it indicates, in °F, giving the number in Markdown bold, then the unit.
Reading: **4** °F
